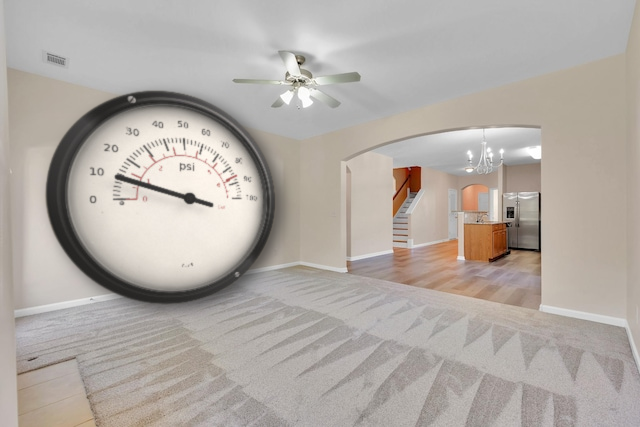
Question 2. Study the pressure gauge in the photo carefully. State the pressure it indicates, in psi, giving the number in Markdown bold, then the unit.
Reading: **10** psi
